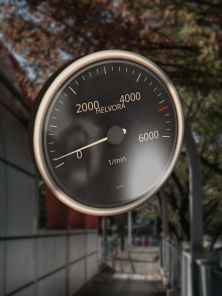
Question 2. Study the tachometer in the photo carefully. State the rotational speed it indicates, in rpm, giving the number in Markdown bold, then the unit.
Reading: **200** rpm
